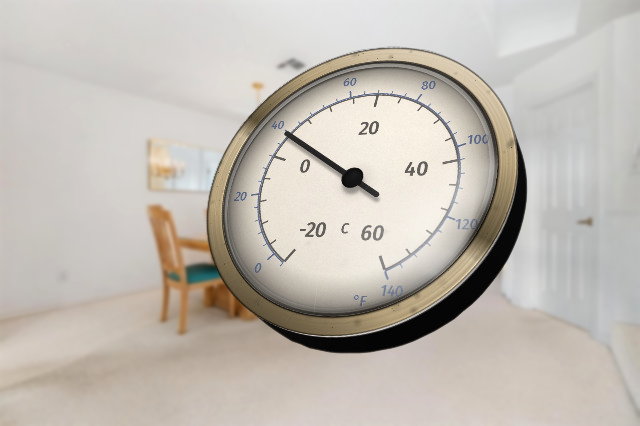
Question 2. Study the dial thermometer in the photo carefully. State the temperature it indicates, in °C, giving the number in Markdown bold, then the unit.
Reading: **4** °C
